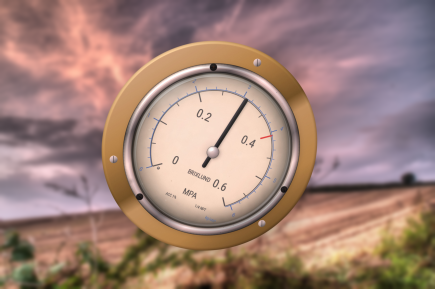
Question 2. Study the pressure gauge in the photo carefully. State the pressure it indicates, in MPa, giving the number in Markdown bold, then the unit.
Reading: **0.3** MPa
